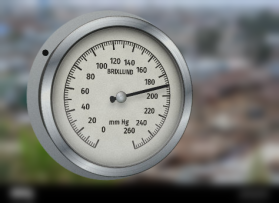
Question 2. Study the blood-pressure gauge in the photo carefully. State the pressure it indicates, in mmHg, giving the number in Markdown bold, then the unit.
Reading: **190** mmHg
